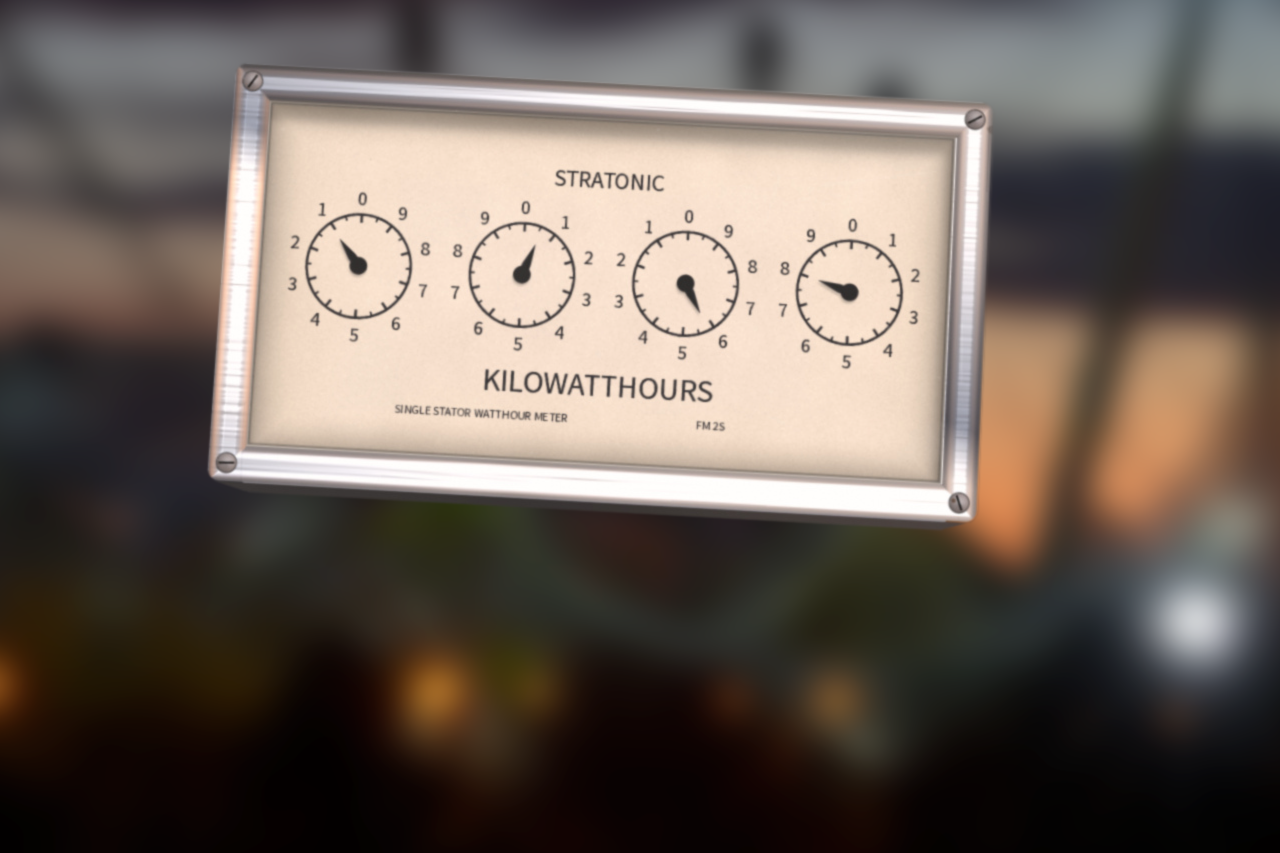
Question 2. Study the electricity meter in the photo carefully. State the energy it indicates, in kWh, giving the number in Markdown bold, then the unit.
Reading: **1058** kWh
